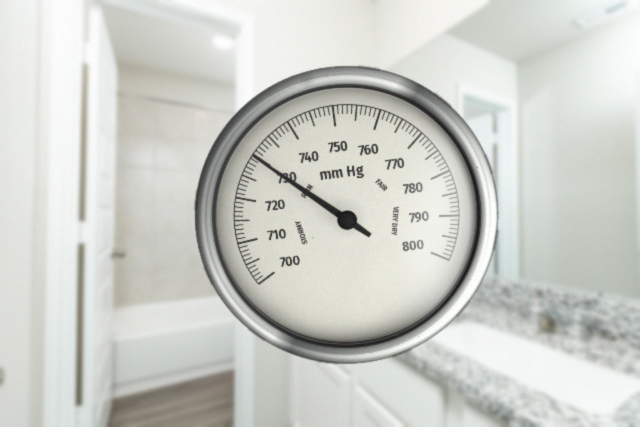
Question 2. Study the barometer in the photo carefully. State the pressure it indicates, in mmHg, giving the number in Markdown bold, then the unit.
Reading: **730** mmHg
